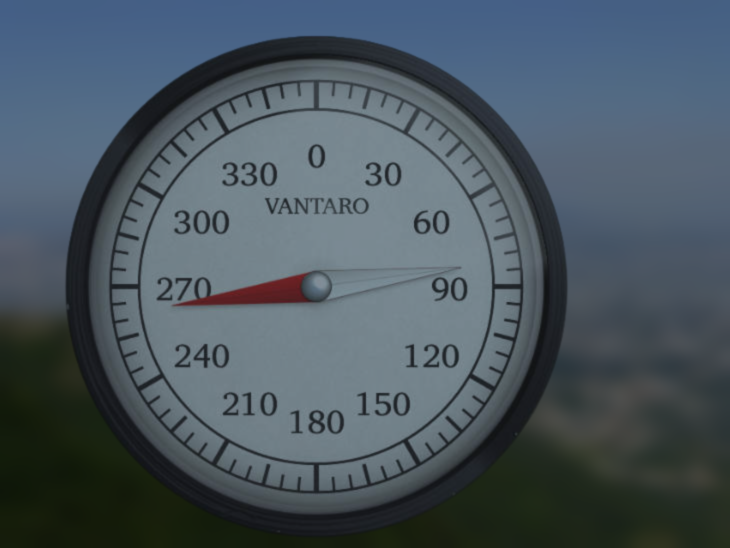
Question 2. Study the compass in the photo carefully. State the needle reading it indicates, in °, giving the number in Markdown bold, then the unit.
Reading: **262.5** °
